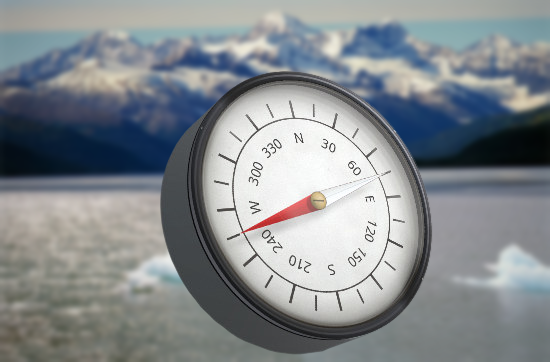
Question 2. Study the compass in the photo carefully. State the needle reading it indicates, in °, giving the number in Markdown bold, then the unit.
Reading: **255** °
